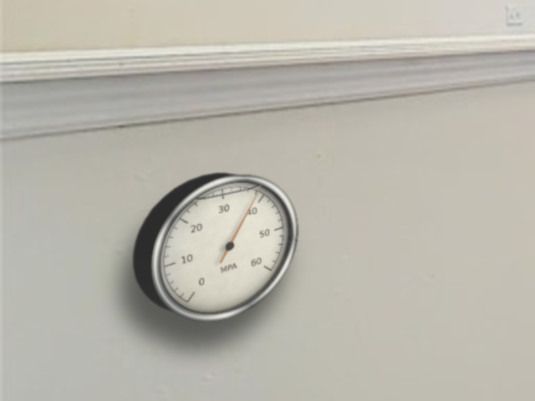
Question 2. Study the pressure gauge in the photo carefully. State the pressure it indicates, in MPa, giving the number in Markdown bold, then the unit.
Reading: **38** MPa
